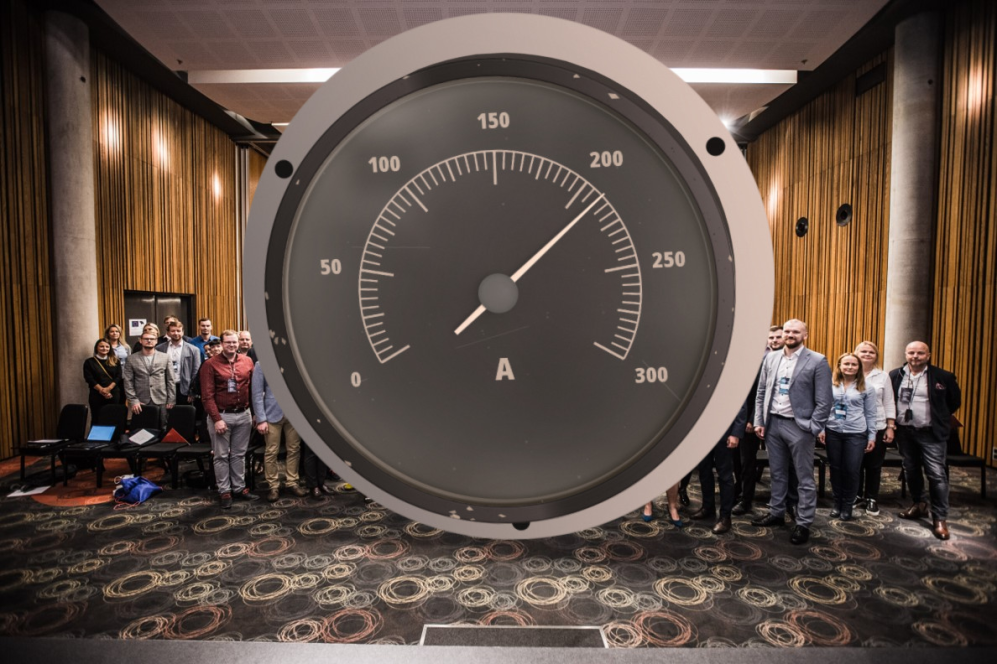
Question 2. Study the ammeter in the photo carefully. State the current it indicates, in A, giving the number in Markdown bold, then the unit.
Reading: **210** A
